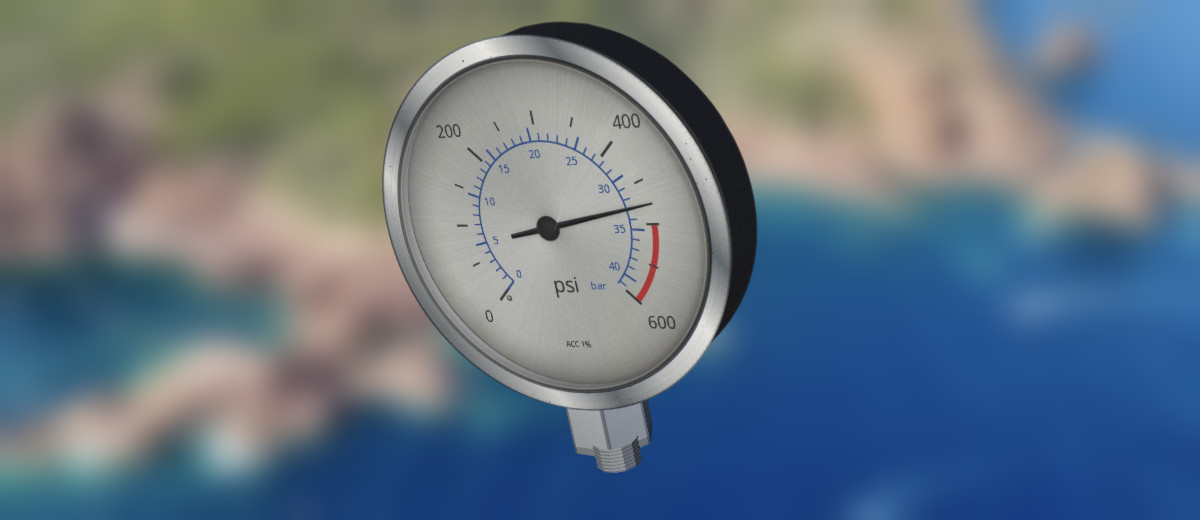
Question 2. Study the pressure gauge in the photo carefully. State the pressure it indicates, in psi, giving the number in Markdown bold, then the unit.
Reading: **475** psi
